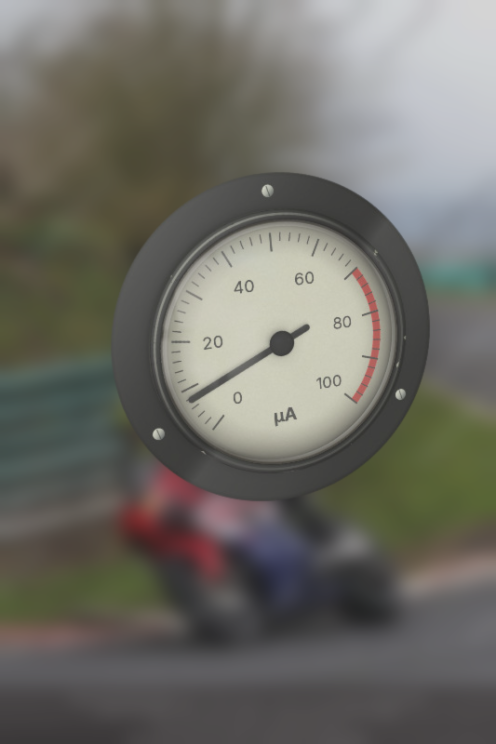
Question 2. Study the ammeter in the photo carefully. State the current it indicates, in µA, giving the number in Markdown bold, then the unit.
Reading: **8** µA
